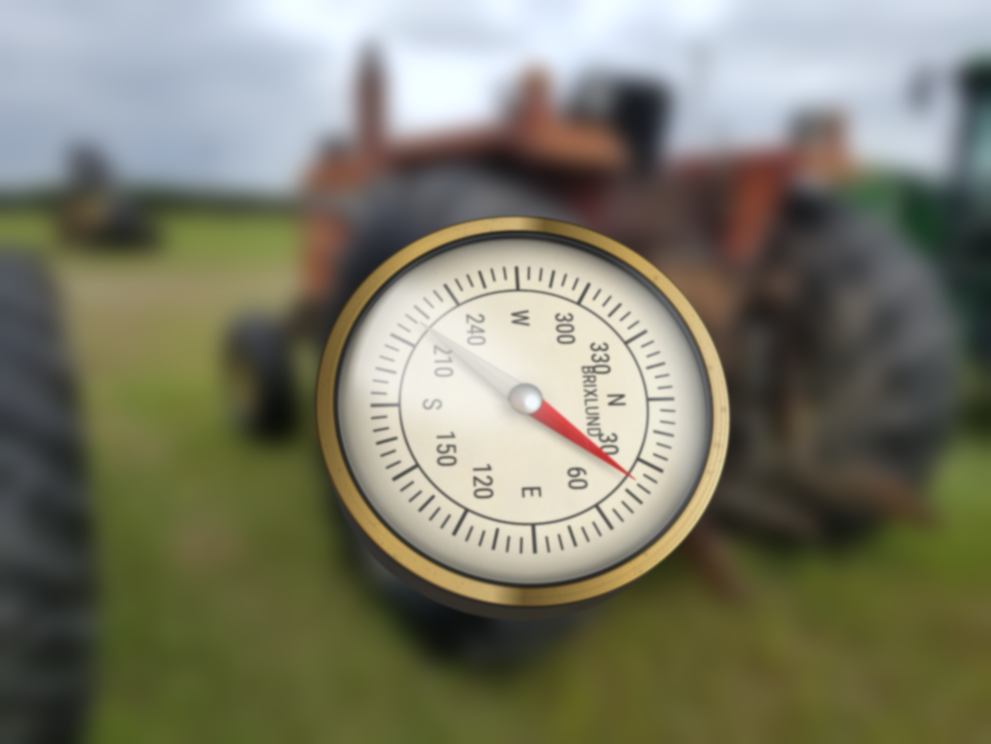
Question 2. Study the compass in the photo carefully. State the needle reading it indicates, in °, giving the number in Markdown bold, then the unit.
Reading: **40** °
